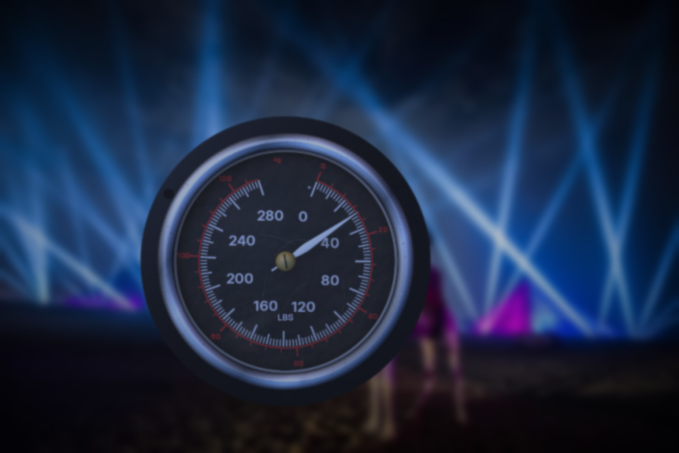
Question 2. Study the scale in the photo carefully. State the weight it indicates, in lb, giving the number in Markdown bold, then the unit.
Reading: **30** lb
